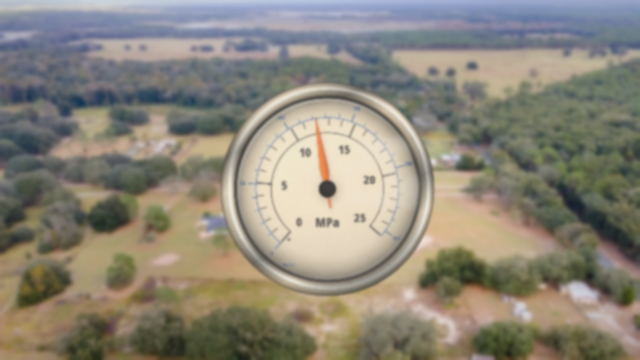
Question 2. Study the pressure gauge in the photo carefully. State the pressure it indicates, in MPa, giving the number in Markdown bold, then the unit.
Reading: **12** MPa
